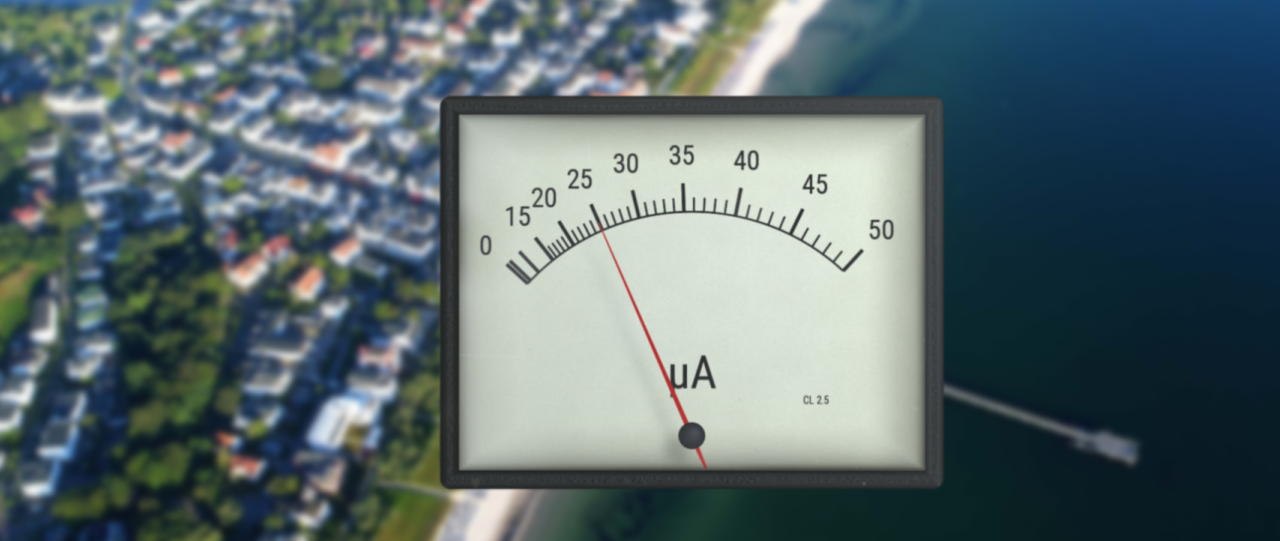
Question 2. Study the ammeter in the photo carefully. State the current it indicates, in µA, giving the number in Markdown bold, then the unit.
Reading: **25** µA
